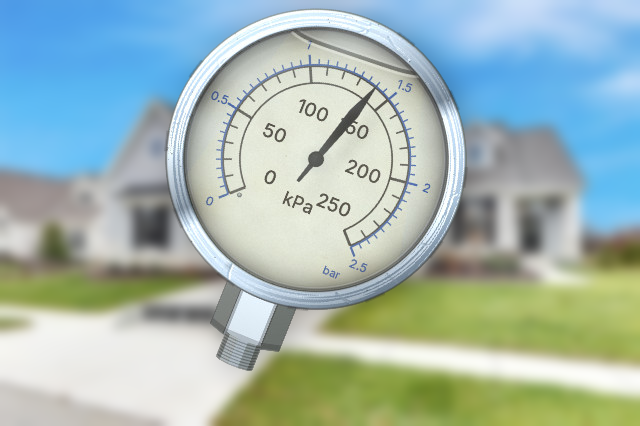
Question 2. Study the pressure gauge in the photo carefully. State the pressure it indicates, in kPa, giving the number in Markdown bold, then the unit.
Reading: **140** kPa
